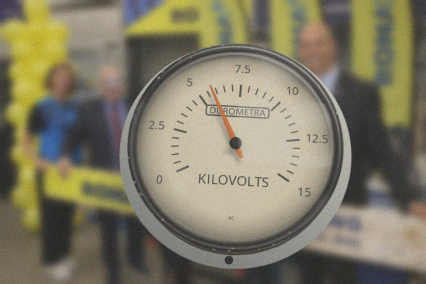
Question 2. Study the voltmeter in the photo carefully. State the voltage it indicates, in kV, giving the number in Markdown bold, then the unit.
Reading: **5.75** kV
